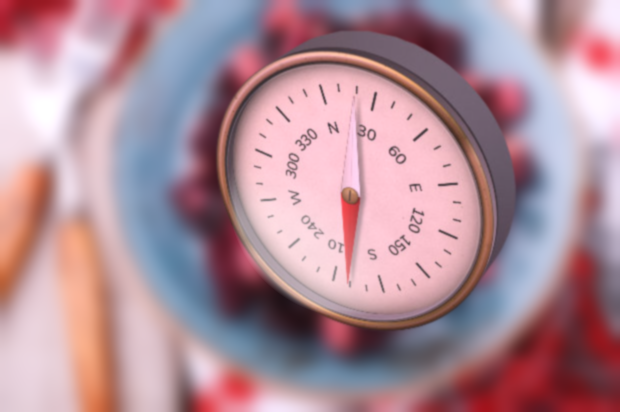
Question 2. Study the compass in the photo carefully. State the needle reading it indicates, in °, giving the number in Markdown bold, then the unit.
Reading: **200** °
